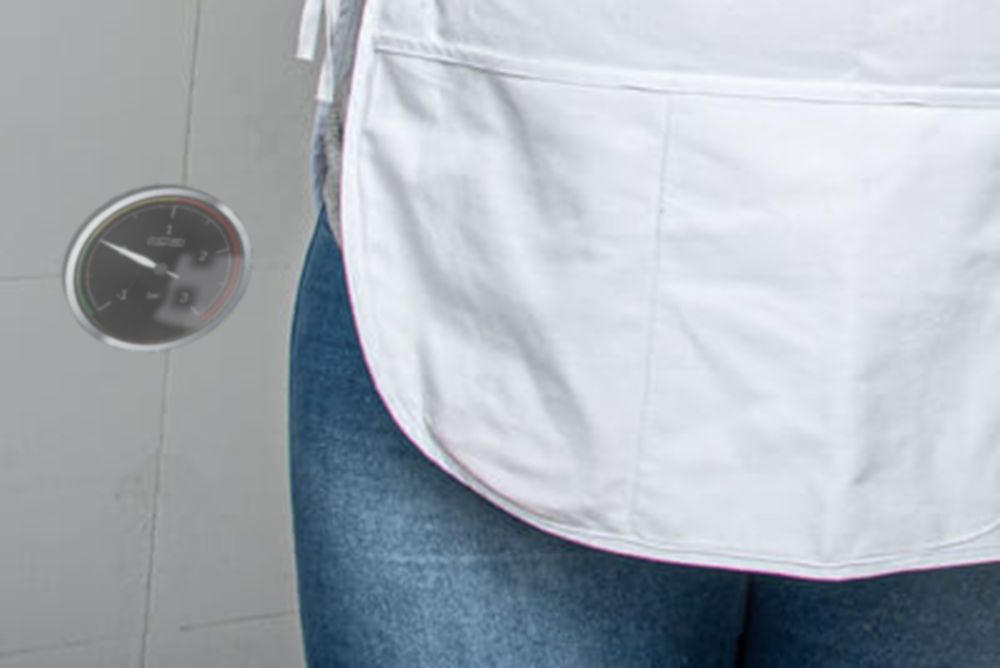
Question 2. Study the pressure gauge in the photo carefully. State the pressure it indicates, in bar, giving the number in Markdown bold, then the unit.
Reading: **0** bar
